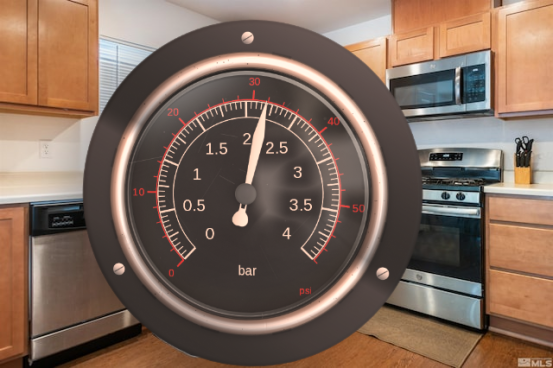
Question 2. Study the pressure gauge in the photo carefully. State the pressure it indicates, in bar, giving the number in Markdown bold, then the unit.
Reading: **2.2** bar
